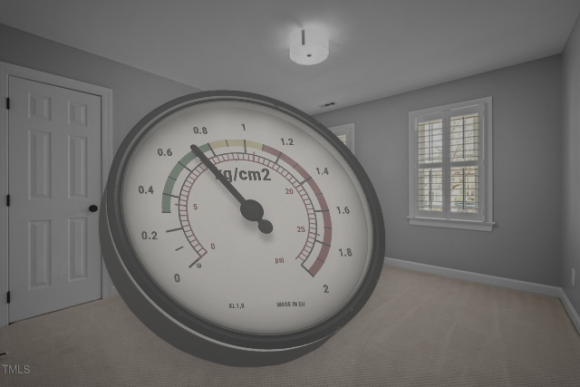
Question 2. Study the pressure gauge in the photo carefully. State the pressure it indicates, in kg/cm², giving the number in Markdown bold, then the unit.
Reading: **0.7** kg/cm²
